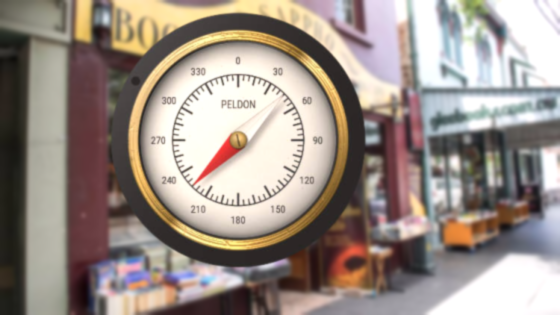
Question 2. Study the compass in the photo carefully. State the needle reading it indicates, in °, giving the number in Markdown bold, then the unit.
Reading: **225** °
